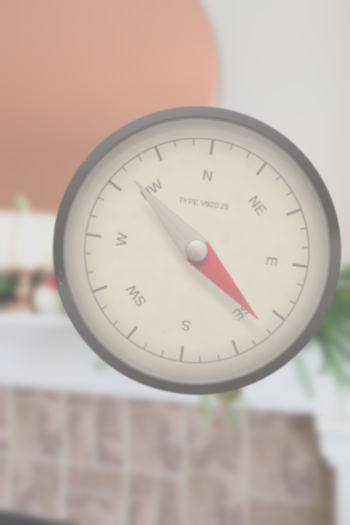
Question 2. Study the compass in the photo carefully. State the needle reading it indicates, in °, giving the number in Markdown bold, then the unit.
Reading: **130** °
